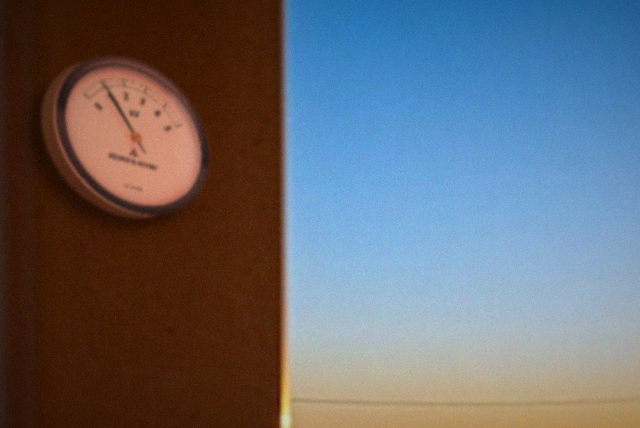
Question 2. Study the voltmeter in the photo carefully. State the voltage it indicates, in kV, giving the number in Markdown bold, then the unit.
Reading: **1** kV
